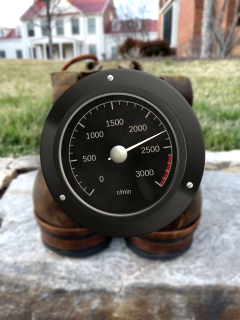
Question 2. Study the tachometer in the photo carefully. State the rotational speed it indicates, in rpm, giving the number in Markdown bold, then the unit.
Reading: **2300** rpm
